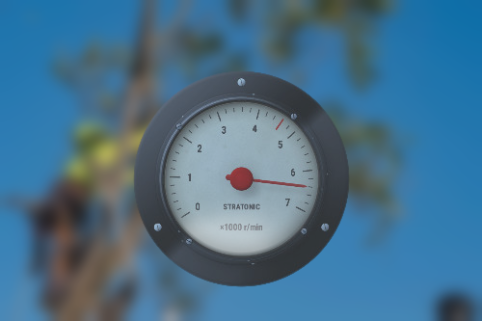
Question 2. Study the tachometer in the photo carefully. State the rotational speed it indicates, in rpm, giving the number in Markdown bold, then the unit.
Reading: **6400** rpm
